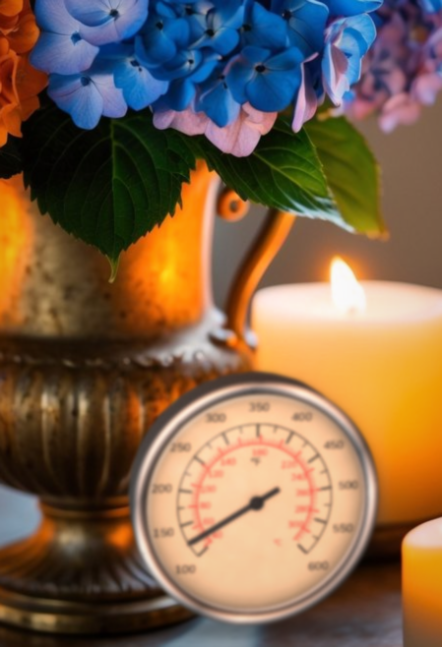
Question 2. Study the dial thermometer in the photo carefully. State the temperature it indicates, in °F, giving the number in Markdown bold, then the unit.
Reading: **125** °F
